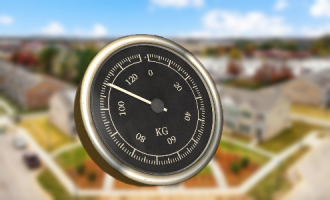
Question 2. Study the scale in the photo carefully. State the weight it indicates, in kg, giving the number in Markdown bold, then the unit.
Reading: **110** kg
